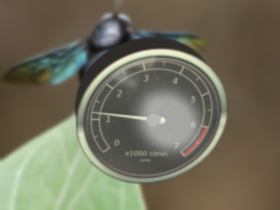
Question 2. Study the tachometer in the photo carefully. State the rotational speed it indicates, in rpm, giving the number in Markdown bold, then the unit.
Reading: **1250** rpm
